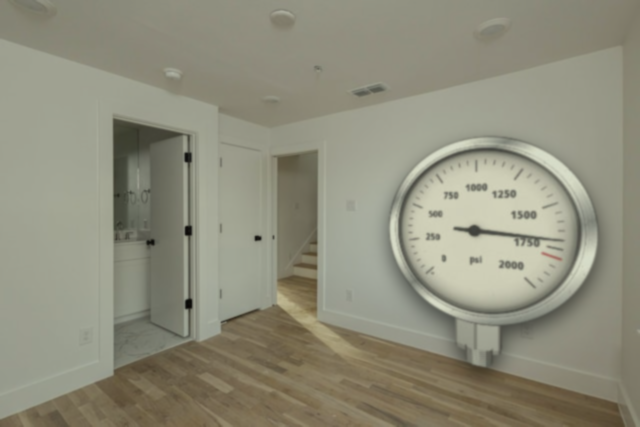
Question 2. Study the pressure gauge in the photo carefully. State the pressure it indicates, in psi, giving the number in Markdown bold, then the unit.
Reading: **1700** psi
